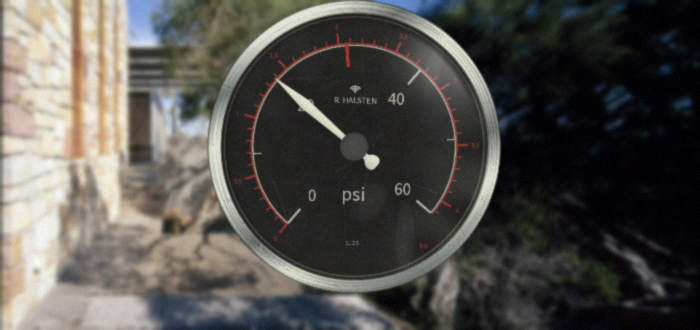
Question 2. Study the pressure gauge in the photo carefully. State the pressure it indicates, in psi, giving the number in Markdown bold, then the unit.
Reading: **20** psi
